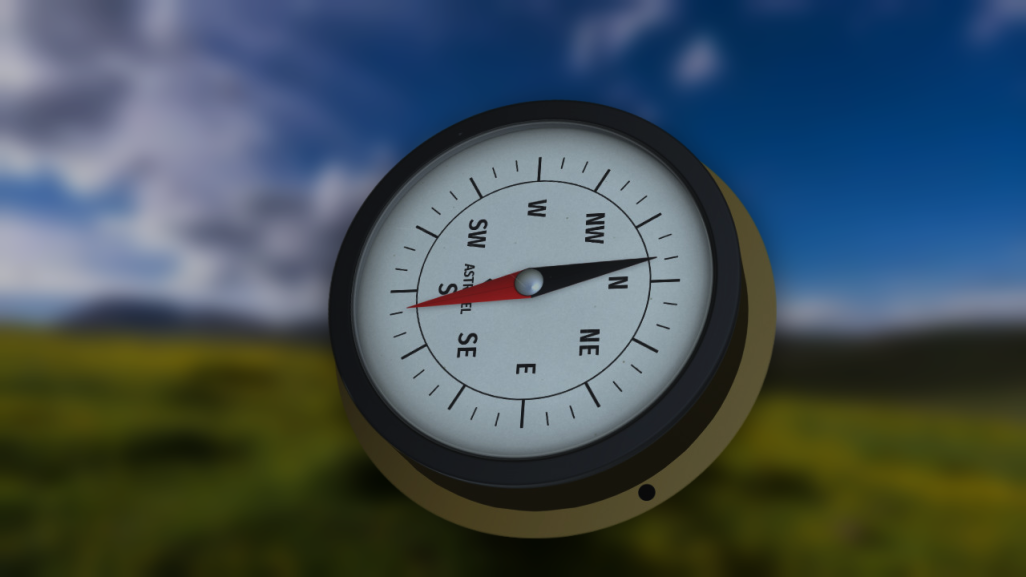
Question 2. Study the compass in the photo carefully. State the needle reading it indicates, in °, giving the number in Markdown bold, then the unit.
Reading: **170** °
